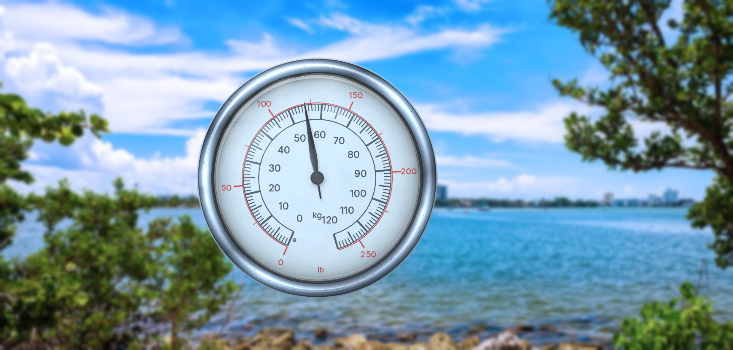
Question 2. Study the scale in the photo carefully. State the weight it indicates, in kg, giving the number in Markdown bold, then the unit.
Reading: **55** kg
